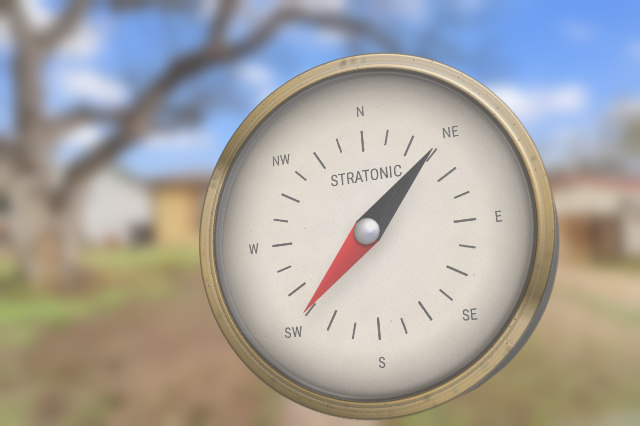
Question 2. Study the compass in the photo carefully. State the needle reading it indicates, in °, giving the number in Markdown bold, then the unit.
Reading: **225** °
